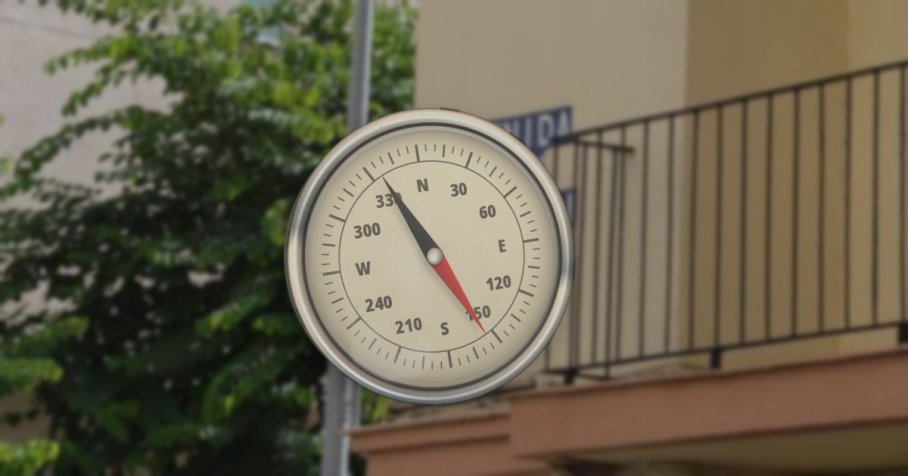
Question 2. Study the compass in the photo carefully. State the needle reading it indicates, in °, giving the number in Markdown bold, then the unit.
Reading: **155** °
